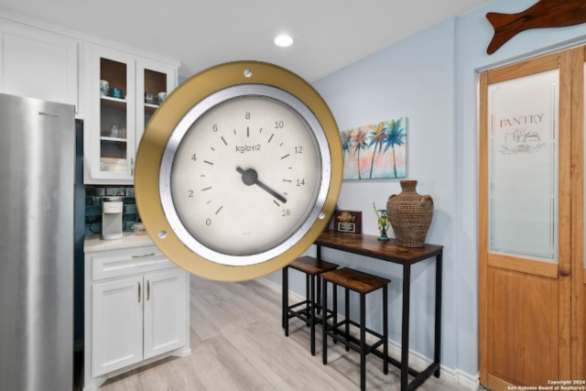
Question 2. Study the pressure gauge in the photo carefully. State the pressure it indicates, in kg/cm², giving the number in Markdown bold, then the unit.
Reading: **15.5** kg/cm²
